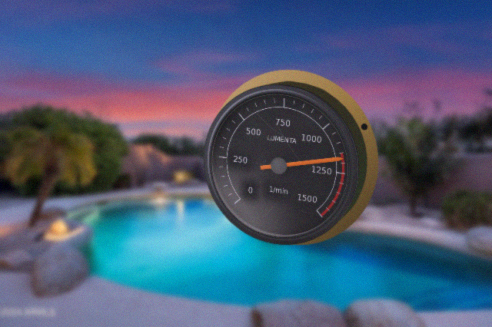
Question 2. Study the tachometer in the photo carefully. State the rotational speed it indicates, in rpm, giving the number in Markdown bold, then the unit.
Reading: **1175** rpm
